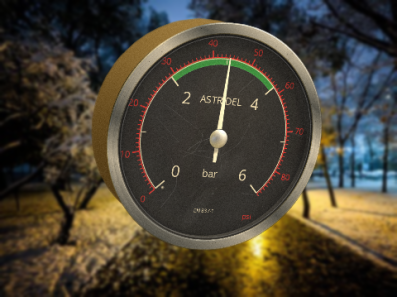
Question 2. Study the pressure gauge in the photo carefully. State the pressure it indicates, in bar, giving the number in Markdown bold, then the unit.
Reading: **3** bar
